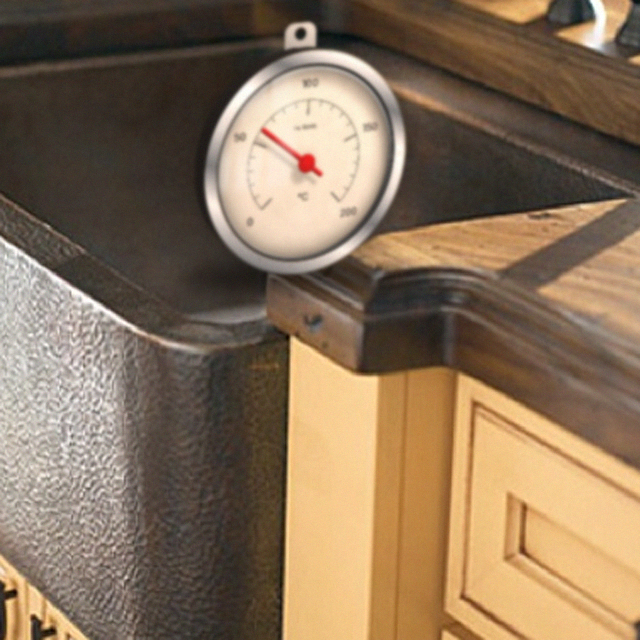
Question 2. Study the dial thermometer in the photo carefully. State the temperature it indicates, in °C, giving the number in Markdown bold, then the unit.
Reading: **60** °C
